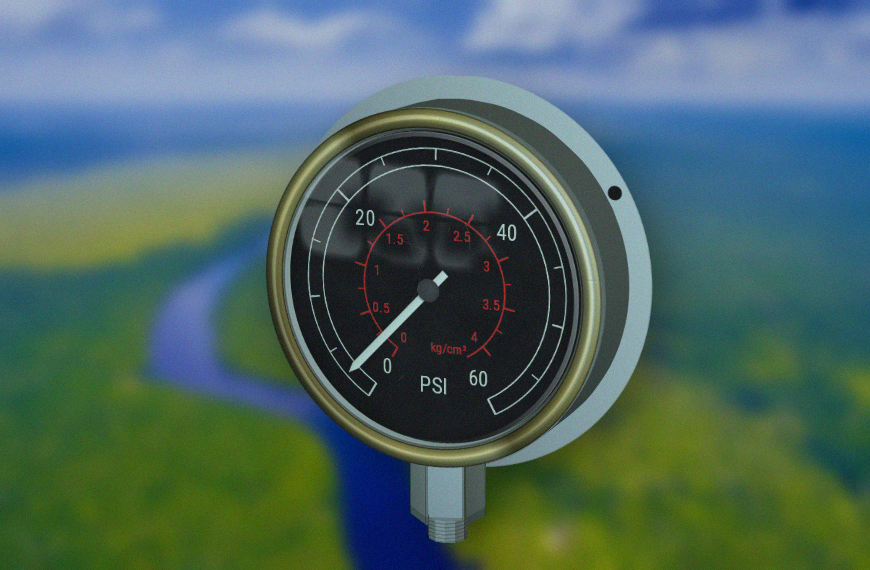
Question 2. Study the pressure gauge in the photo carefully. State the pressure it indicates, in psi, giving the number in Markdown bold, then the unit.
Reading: **2.5** psi
